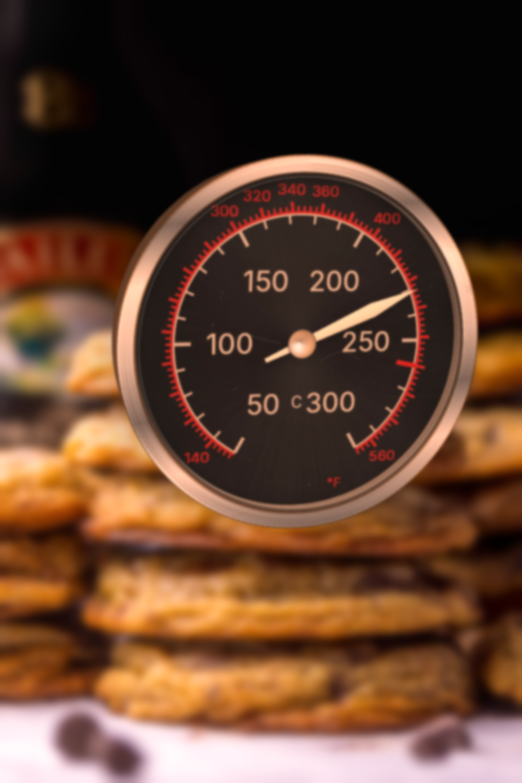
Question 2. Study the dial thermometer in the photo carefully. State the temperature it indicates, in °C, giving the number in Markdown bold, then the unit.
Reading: **230** °C
